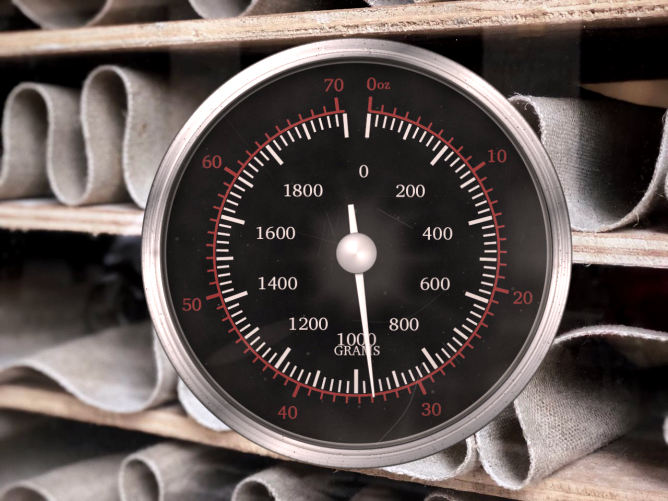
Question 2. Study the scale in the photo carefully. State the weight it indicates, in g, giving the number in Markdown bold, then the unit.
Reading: **960** g
